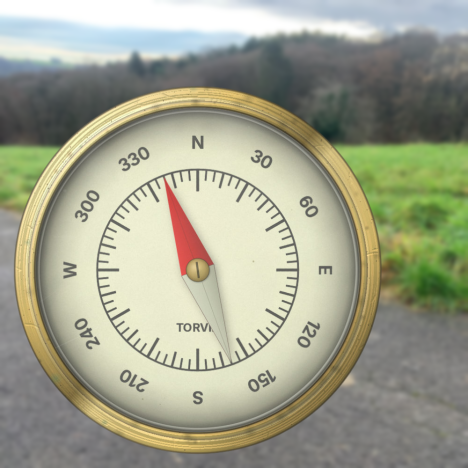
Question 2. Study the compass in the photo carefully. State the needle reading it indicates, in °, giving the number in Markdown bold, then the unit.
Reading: **340** °
